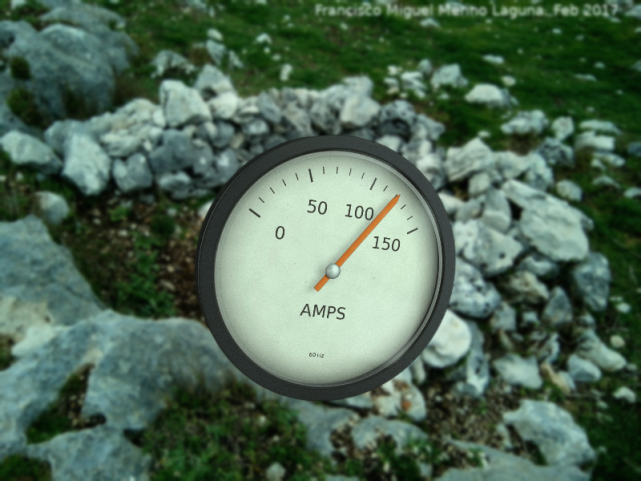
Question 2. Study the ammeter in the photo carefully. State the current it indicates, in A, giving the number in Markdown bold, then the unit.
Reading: **120** A
